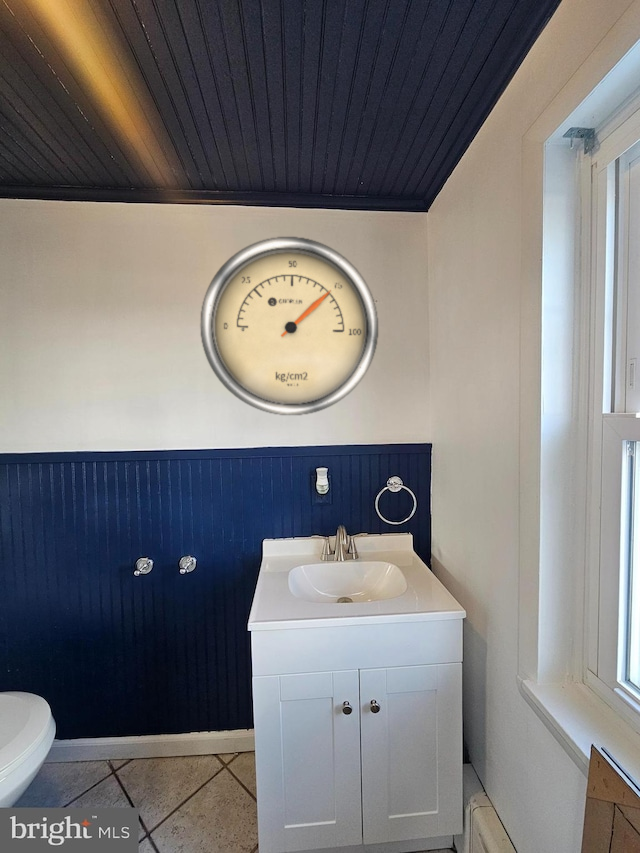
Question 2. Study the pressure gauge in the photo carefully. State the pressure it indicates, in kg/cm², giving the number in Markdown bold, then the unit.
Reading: **75** kg/cm²
